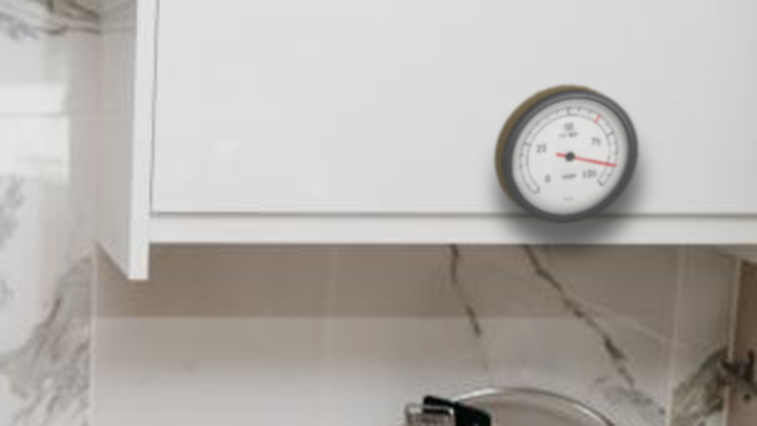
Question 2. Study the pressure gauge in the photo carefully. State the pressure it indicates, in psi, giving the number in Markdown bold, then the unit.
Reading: **90** psi
